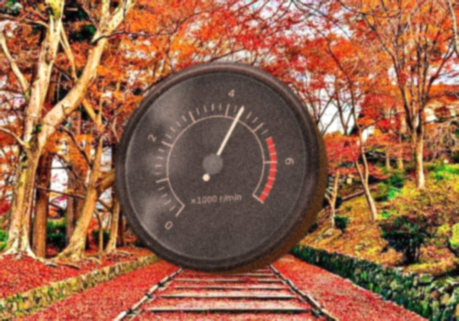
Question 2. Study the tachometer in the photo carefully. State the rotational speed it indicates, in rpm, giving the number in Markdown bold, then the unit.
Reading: **4400** rpm
